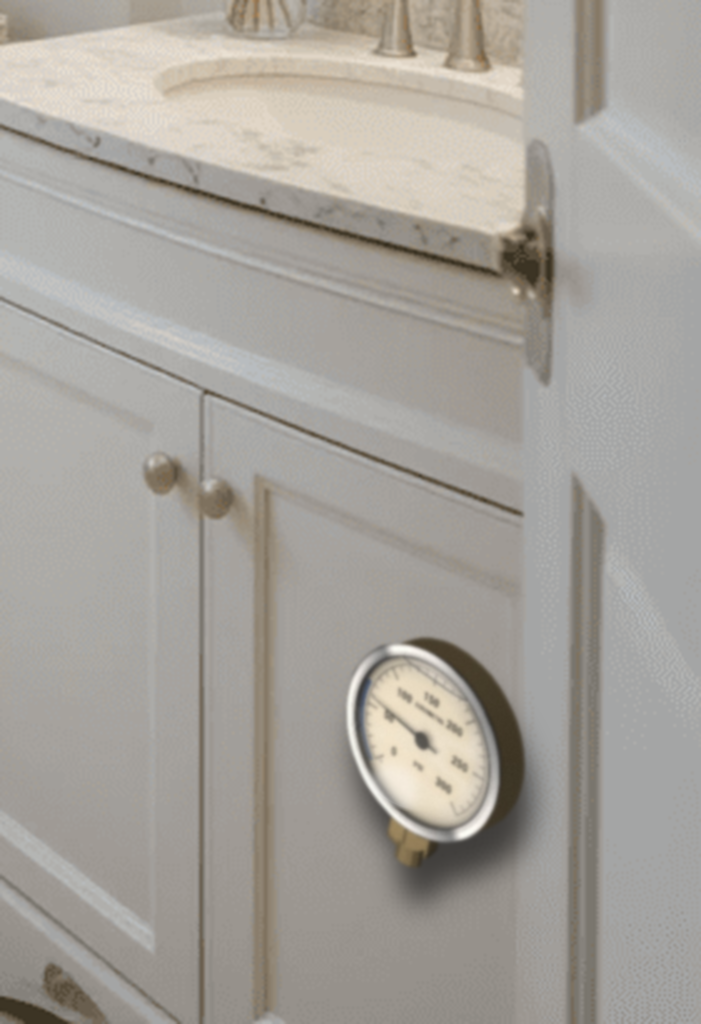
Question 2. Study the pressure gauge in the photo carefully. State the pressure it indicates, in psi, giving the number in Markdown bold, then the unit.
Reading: **60** psi
